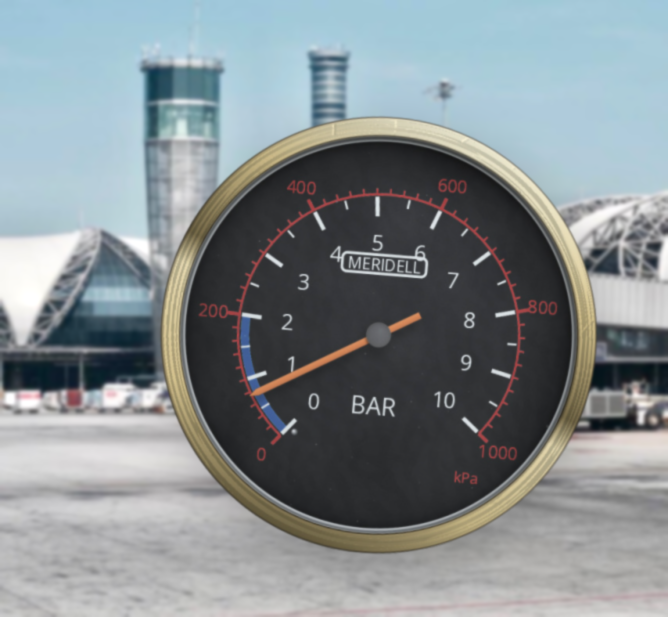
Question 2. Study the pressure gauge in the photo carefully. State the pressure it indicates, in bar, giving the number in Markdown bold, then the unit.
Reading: **0.75** bar
